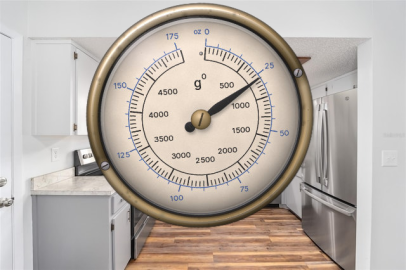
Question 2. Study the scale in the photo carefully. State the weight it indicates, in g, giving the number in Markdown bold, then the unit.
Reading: **750** g
